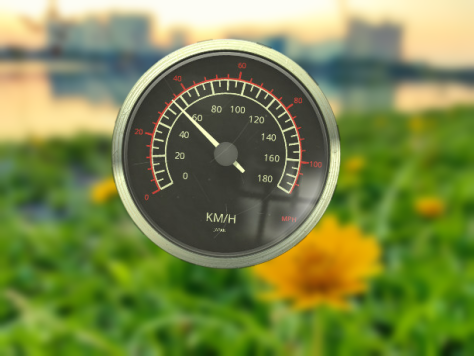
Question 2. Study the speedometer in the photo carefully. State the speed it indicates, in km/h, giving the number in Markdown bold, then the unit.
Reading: **55** km/h
